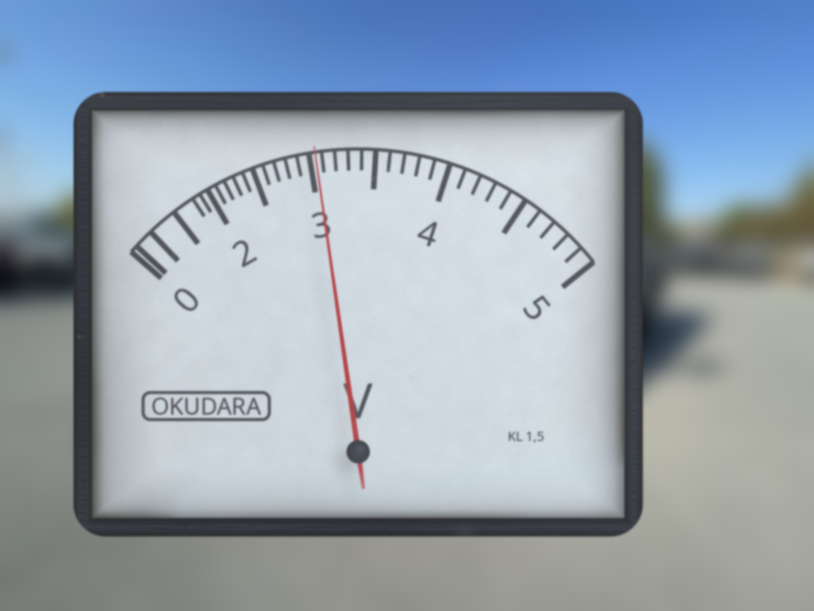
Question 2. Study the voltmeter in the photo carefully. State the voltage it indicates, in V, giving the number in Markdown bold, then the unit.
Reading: **3.05** V
